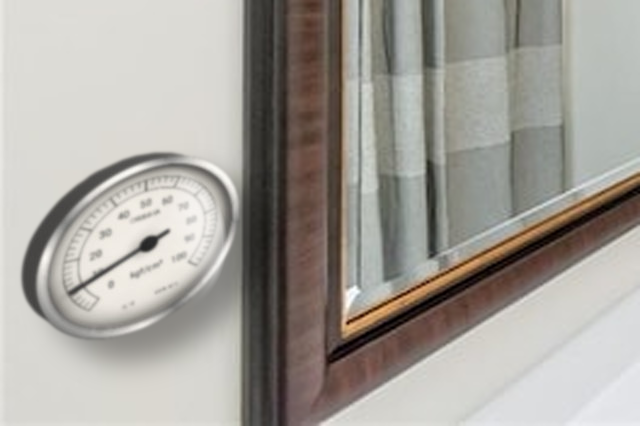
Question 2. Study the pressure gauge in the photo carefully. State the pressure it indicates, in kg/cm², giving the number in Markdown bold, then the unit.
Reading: **10** kg/cm²
